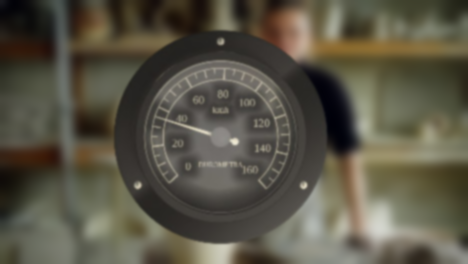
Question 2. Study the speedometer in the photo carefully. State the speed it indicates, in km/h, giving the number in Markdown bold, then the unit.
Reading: **35** km/h
